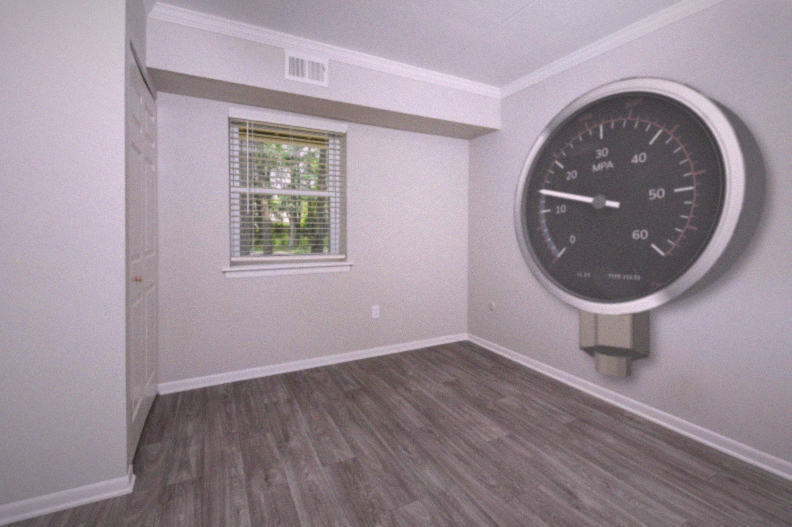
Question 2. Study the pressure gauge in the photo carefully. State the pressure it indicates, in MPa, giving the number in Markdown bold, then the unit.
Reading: **14** MPa
